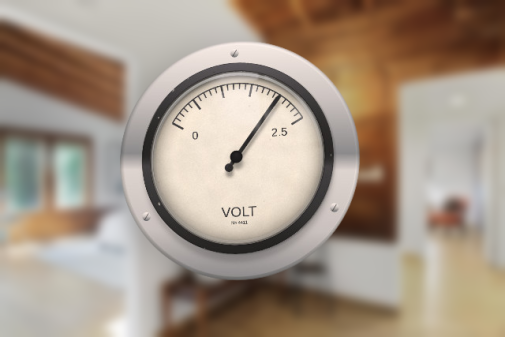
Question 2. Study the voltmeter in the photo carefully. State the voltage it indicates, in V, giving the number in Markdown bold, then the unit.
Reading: **2** V
